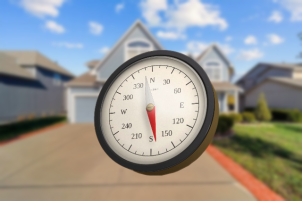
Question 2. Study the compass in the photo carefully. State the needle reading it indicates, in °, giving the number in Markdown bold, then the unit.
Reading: **170** °
